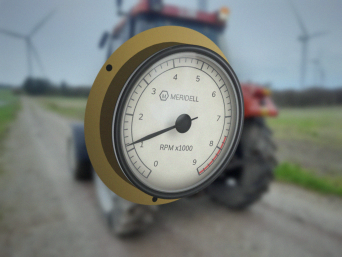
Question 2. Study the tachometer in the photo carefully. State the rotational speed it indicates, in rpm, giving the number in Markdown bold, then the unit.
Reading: **1200** rpm
